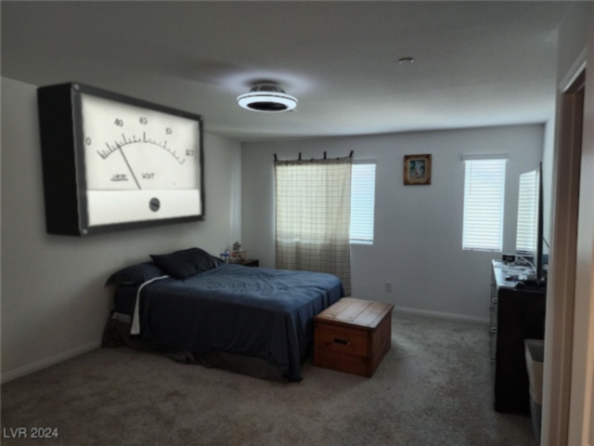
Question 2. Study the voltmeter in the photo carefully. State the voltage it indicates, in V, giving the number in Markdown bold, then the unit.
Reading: **30** V
